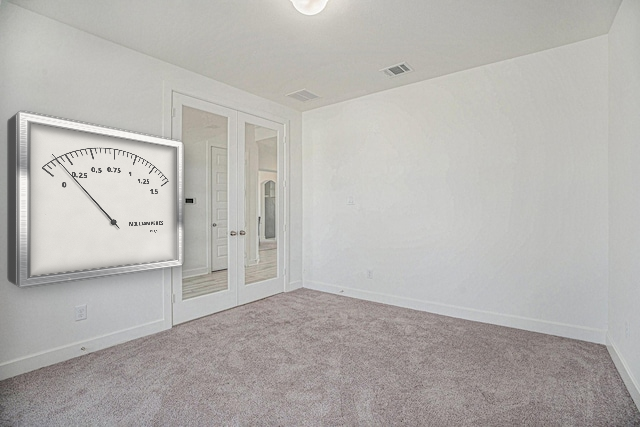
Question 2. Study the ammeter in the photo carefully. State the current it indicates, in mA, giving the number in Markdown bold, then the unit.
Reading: **0.15** mA
